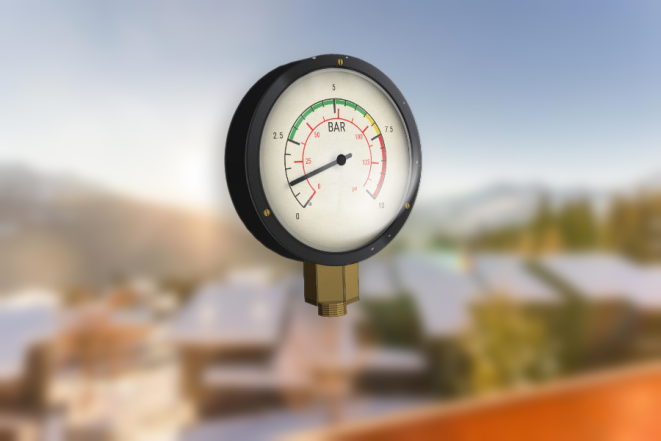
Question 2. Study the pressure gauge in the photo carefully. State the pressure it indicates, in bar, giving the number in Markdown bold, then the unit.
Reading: **1** bar
